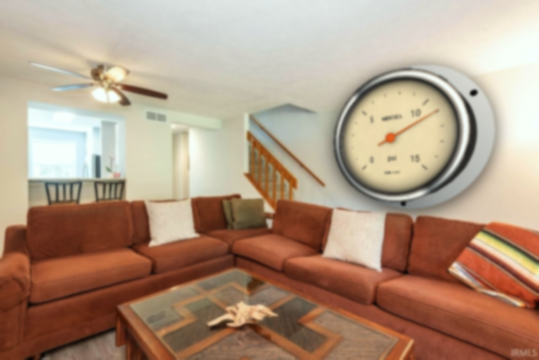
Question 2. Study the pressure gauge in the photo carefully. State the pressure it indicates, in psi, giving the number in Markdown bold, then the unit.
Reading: **11** psi
